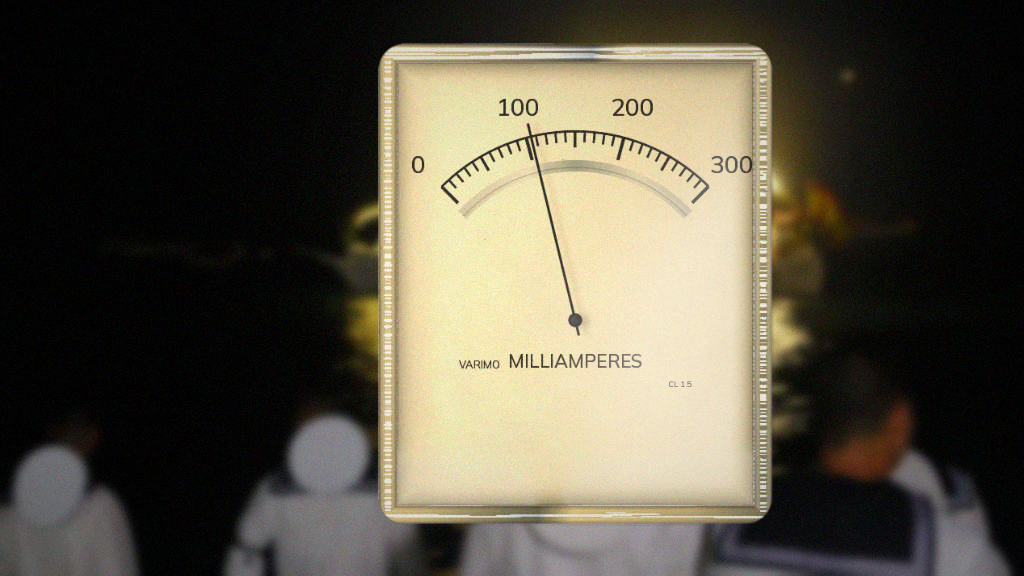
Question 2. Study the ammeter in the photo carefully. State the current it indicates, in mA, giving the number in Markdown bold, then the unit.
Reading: **105** mA
